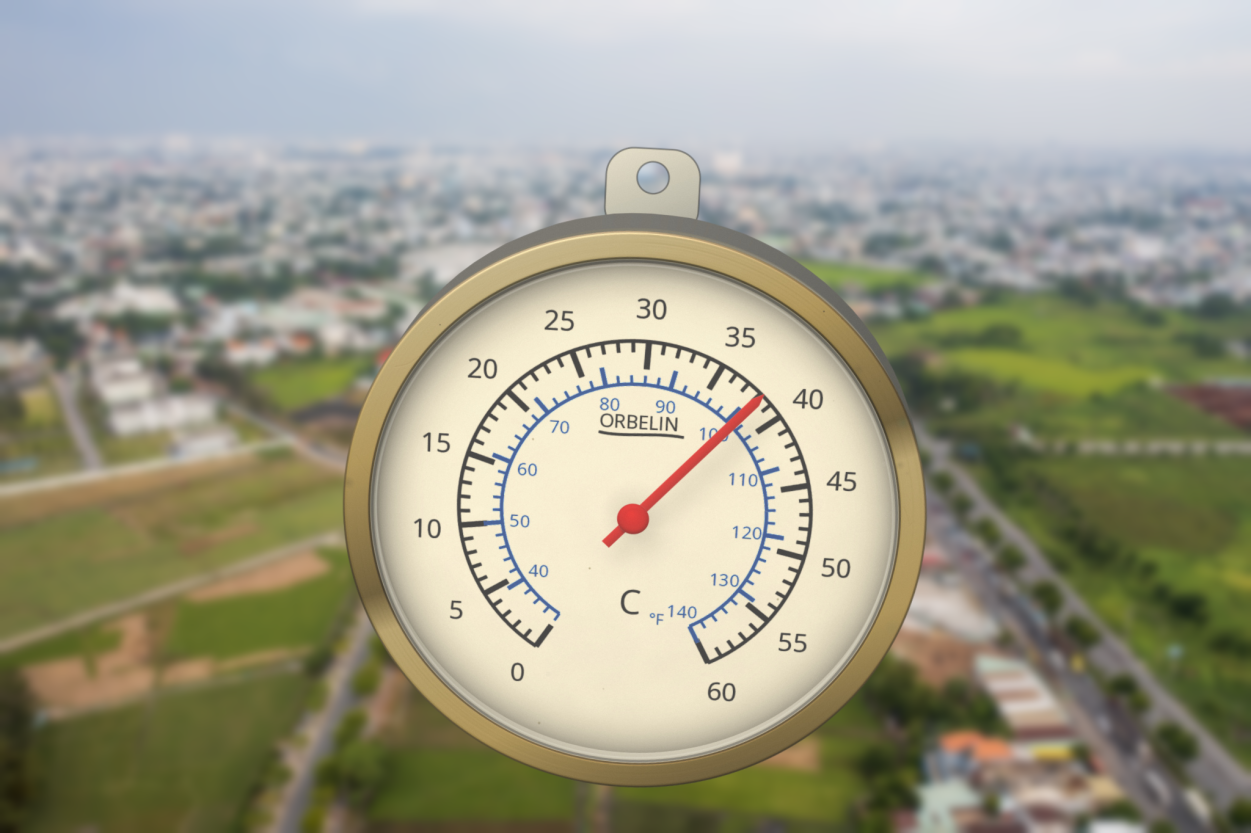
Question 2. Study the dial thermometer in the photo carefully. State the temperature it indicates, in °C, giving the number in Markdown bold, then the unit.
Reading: **38** °C
